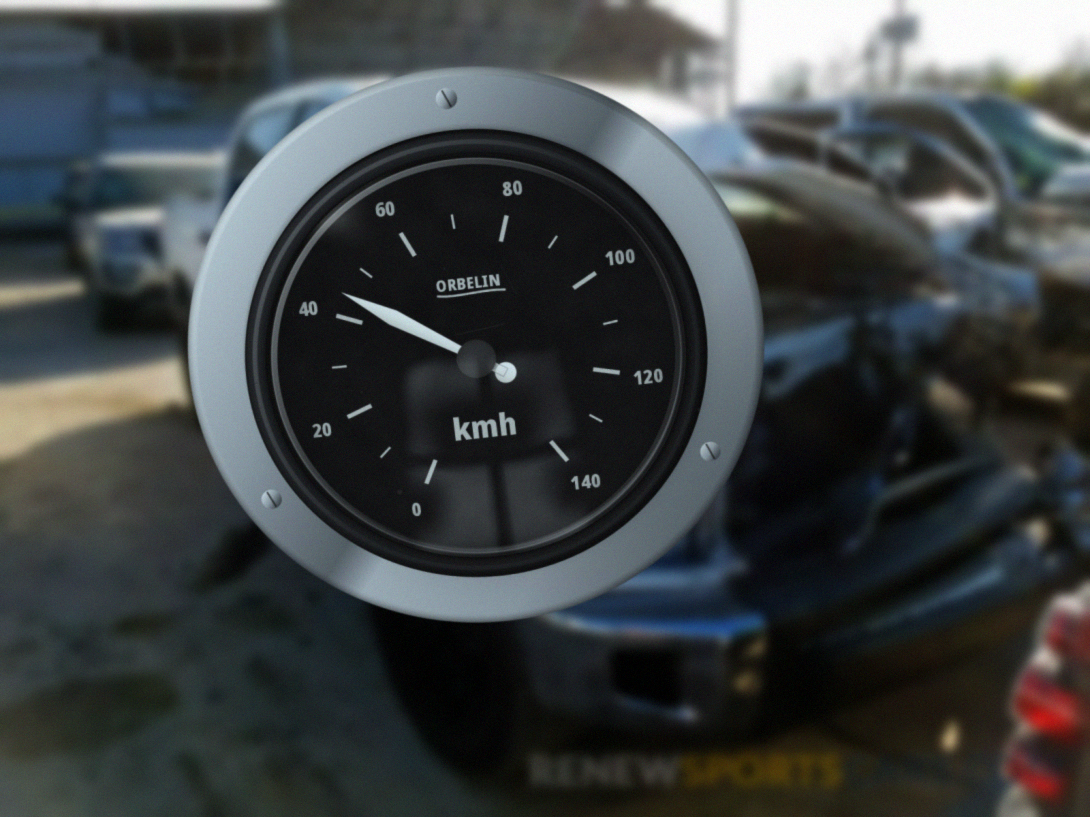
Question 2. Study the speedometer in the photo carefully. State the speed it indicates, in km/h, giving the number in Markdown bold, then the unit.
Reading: **45** km/h
